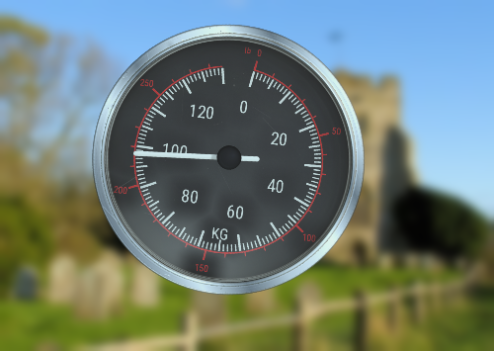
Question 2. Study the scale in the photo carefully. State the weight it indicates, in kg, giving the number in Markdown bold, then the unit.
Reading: **98** kg
